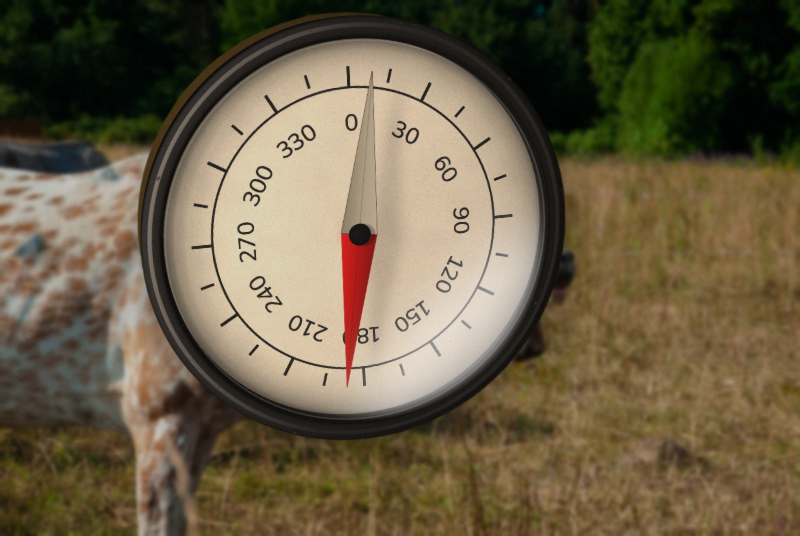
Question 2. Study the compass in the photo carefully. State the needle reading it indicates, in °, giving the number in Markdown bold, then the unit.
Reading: **187.5** °
